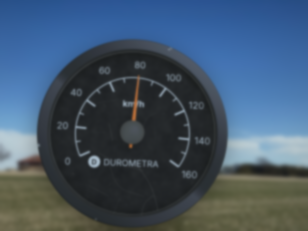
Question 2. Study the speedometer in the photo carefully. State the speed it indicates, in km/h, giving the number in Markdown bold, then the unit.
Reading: **80** km/h
